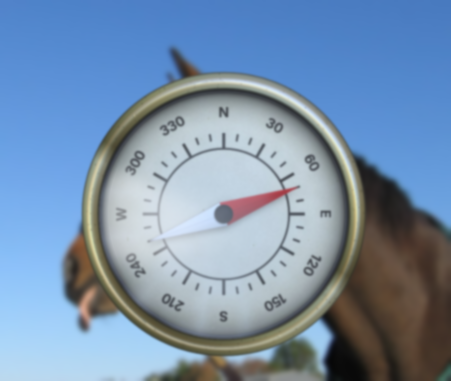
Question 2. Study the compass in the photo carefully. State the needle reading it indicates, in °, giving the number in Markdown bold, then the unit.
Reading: **70** °
